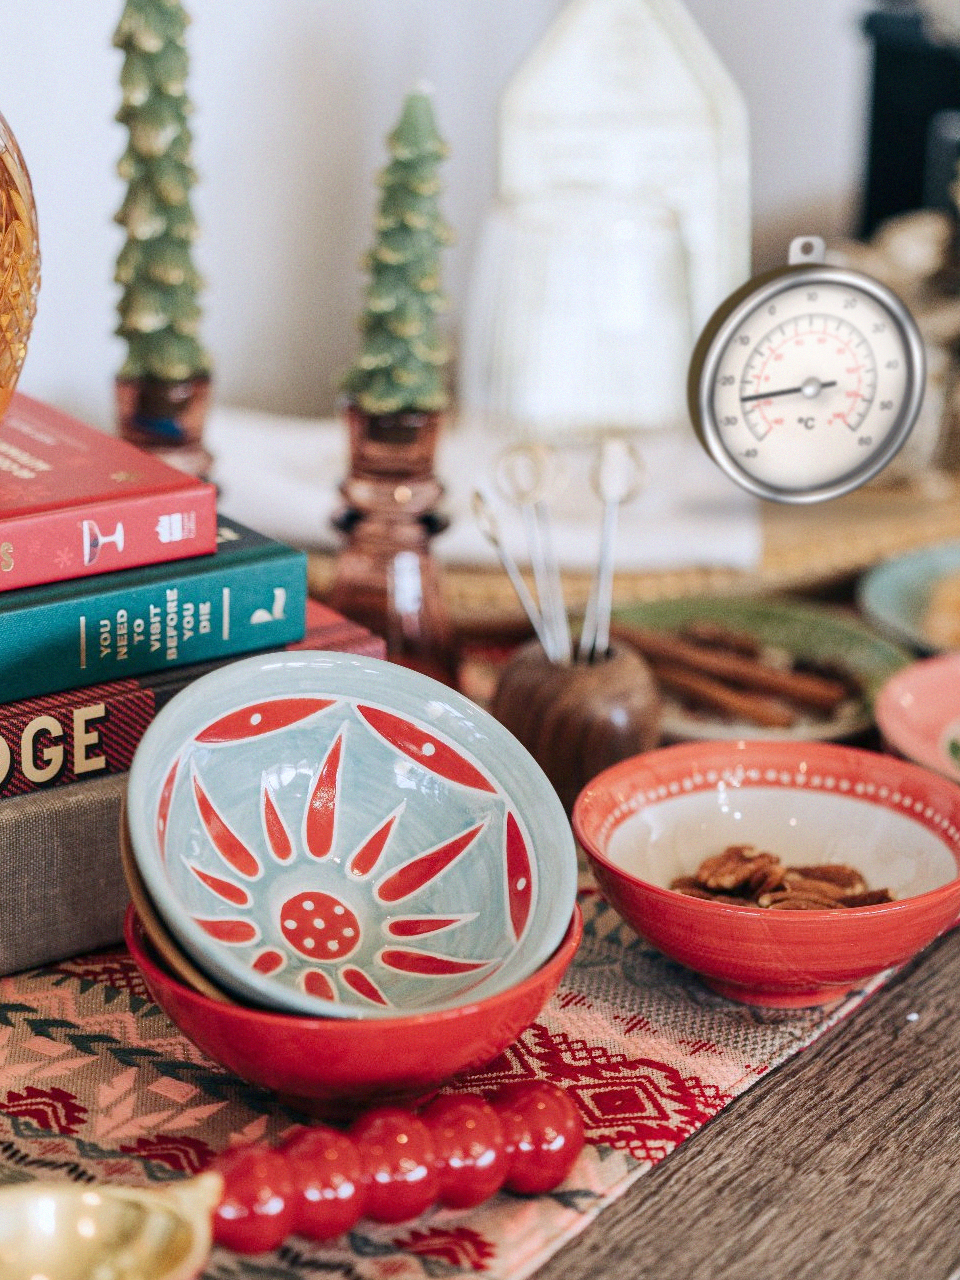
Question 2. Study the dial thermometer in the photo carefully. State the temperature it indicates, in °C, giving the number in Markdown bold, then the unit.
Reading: **-25** °C
